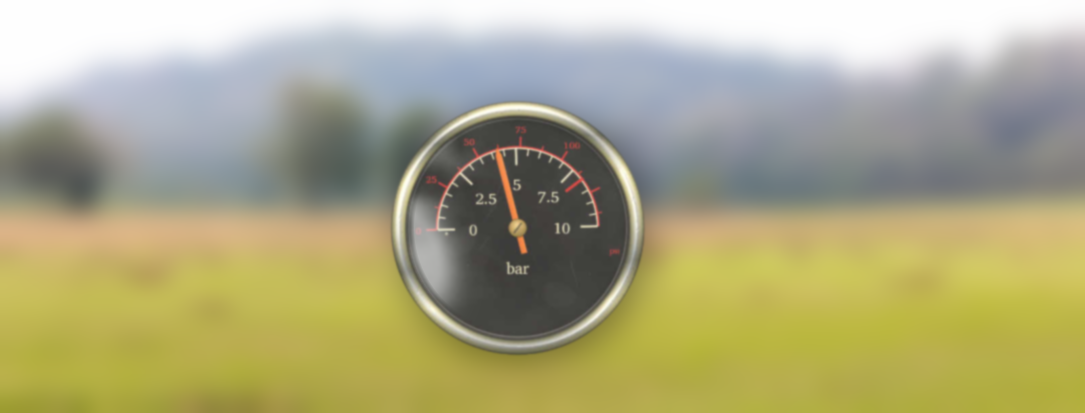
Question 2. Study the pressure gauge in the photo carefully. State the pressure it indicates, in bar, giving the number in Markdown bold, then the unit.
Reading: **4.25** bar
